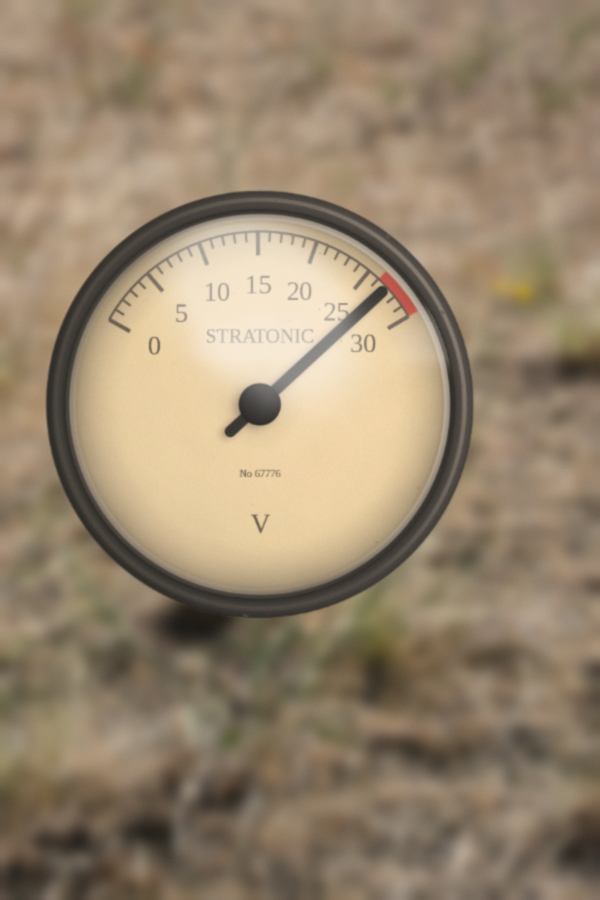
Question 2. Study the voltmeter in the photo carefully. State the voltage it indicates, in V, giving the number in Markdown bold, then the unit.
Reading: **27** V
